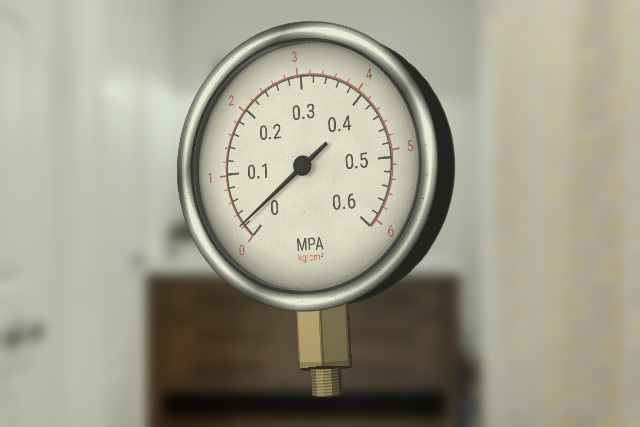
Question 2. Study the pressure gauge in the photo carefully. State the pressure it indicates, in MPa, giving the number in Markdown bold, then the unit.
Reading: **0.02** MPa
